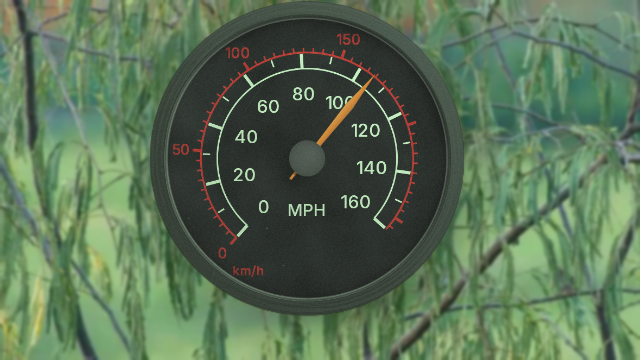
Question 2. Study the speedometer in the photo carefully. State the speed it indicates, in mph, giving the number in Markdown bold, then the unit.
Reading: **105** mph
